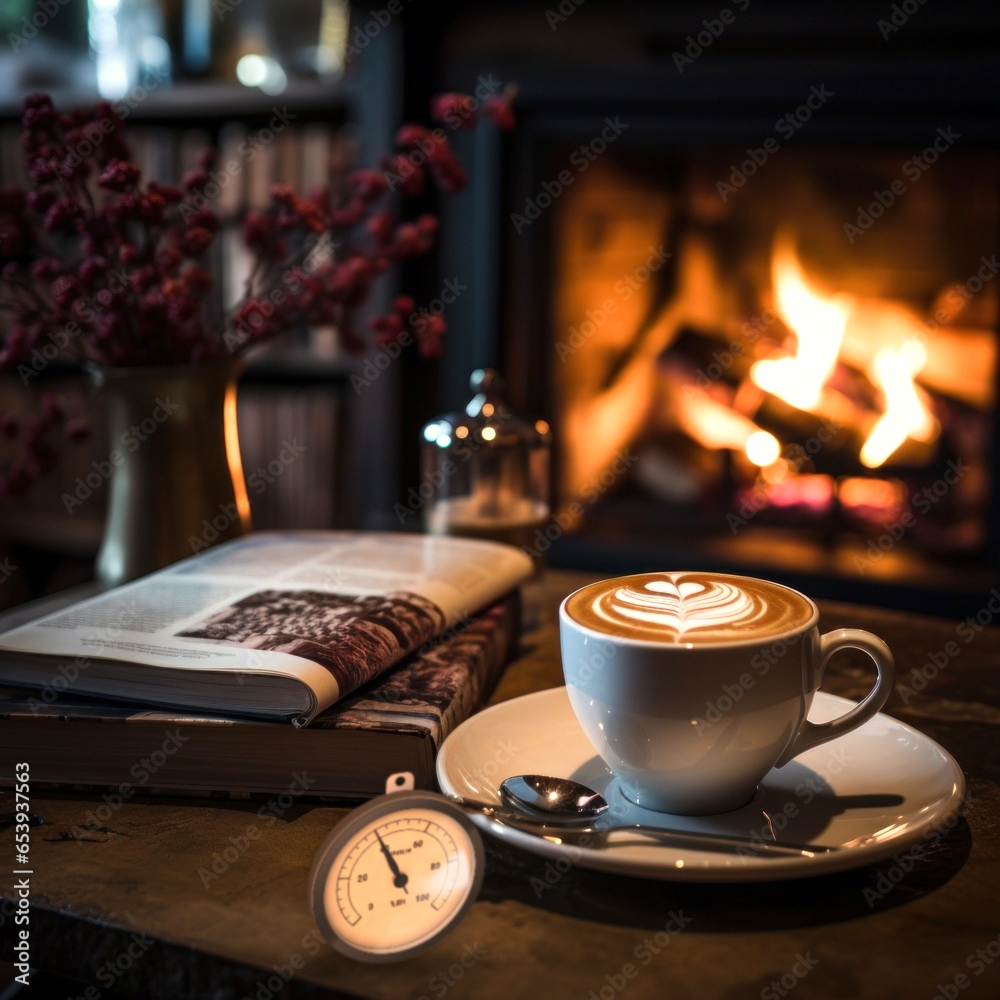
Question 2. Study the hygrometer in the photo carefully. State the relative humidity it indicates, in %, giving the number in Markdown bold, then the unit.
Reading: **40** %
